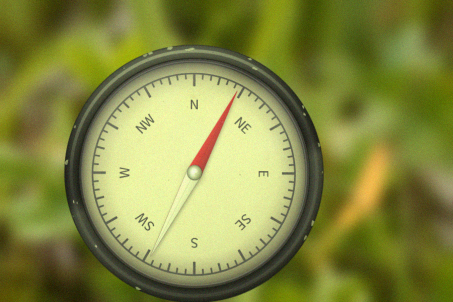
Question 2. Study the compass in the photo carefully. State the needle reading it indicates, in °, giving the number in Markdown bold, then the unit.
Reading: **27.5** °
